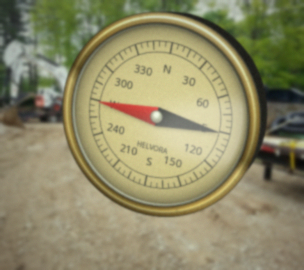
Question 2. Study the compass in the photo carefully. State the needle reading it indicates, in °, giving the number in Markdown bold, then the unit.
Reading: **270** °
